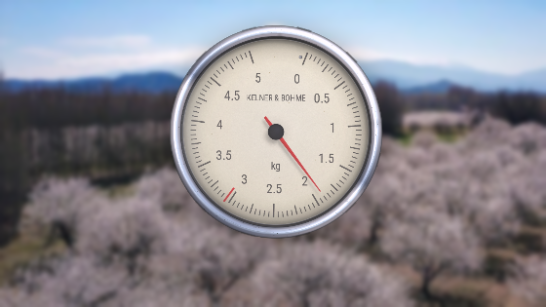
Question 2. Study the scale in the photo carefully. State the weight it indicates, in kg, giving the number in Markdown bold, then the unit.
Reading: **1.9** kg
